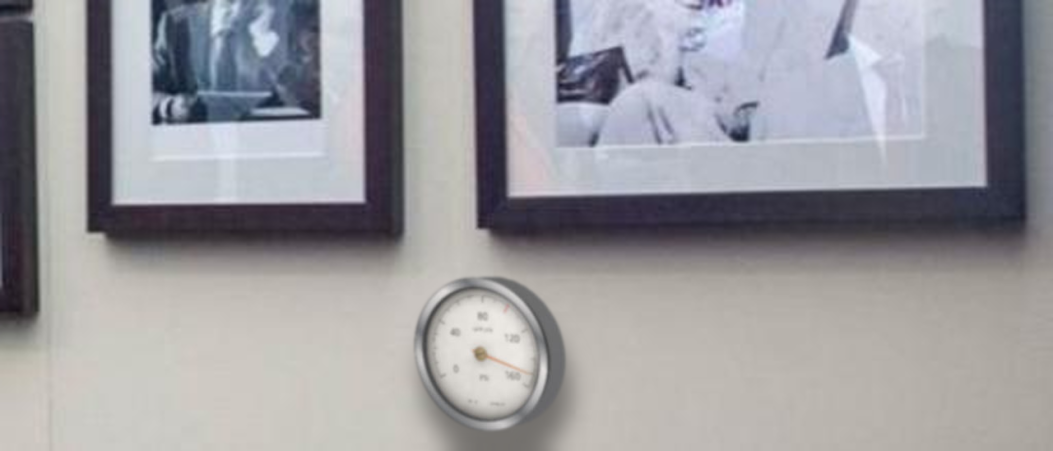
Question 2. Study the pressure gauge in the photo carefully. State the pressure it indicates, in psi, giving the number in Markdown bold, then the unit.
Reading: **150** psi
